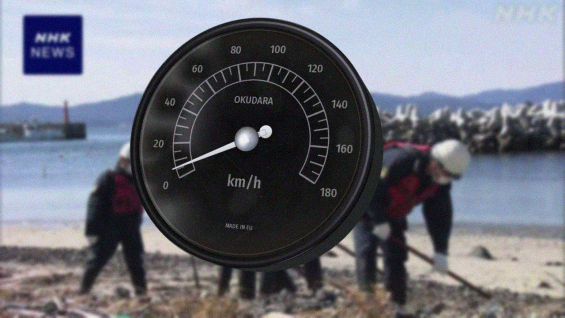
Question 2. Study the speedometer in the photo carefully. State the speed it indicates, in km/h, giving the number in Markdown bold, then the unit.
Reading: **5** km/h
